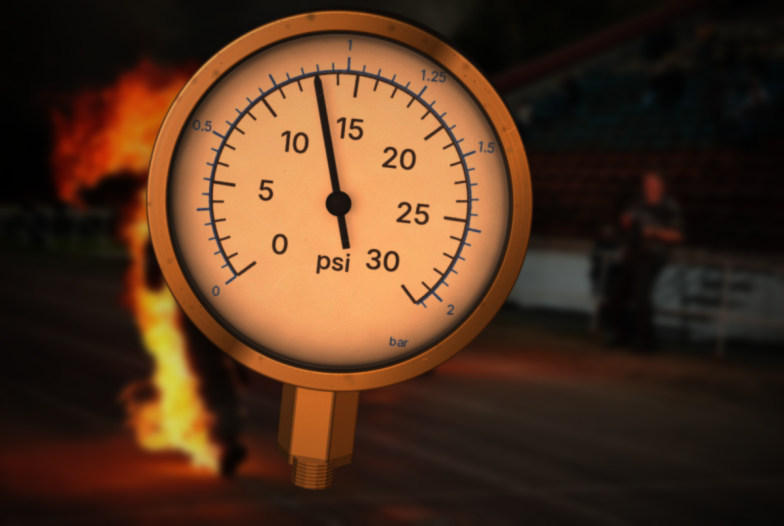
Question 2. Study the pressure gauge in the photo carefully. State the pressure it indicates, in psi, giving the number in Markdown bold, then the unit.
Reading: **13** psi
